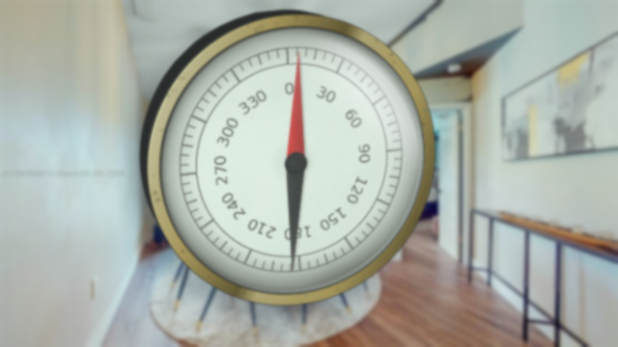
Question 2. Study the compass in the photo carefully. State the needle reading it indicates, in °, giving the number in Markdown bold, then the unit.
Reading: **5** °
